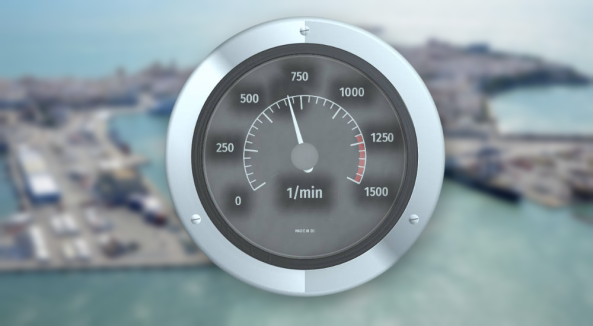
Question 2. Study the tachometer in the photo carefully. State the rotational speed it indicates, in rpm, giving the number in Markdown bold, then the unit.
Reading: **675** rpm
